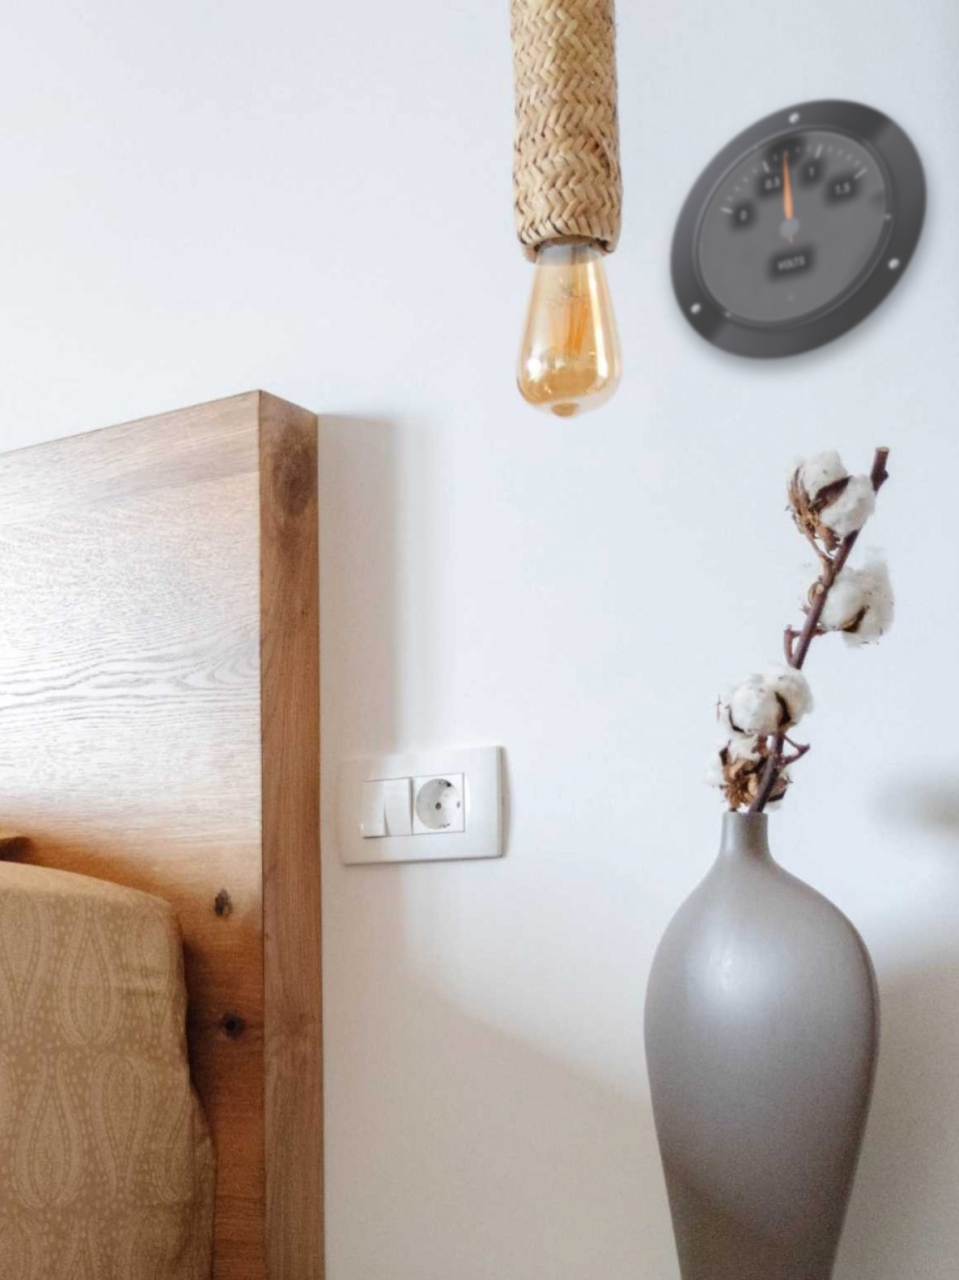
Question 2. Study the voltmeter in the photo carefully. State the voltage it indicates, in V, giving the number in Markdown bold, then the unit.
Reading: **0.7** V
